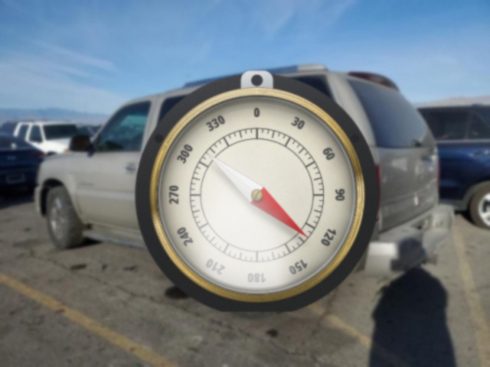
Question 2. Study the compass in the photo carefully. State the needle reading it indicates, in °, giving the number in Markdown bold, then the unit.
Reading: **130** °
